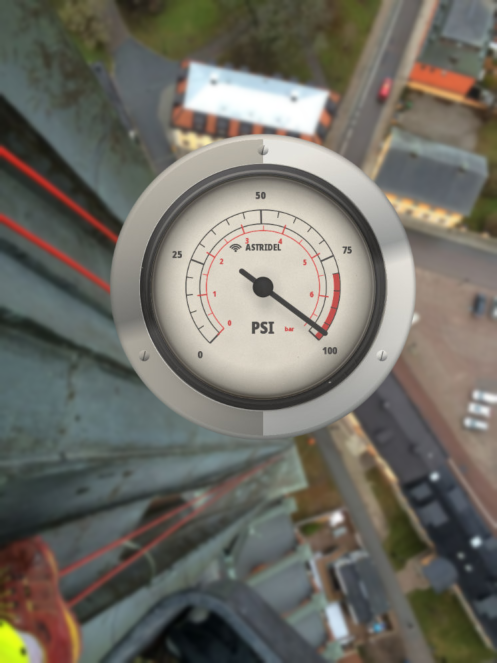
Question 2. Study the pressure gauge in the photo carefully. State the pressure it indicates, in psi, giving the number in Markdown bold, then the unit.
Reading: **97.5** psi
